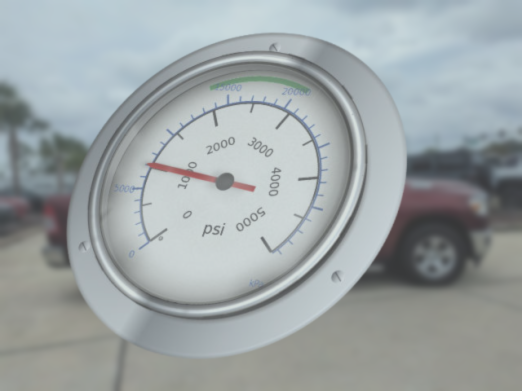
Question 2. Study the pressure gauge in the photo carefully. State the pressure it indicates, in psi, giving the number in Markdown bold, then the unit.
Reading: **1000** psi
